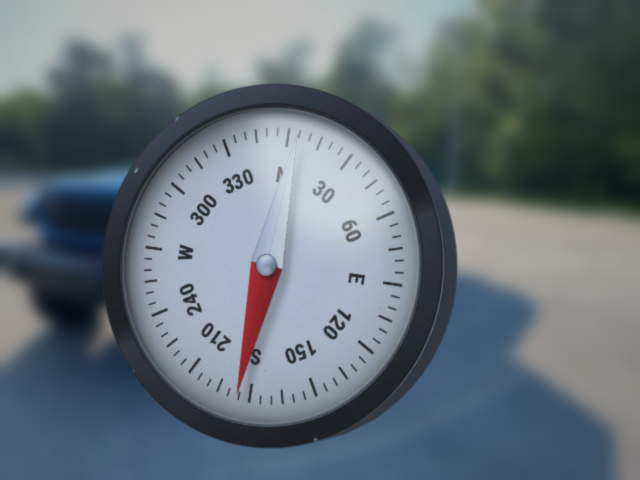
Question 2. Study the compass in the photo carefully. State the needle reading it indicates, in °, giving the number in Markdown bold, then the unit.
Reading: **185** °
